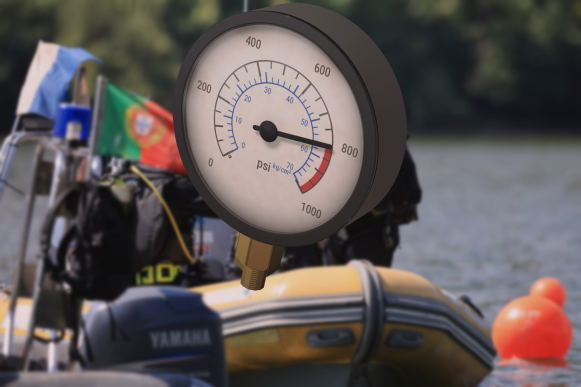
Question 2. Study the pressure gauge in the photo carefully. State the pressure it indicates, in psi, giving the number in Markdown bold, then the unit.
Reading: **800** psi
